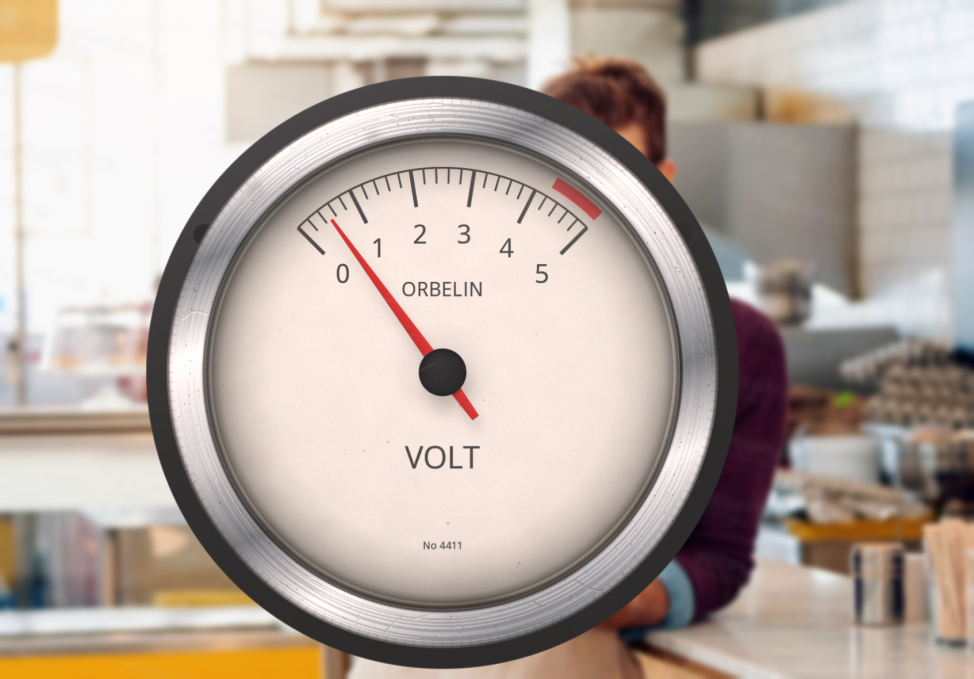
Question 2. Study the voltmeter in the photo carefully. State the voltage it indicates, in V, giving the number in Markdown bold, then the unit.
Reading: **0.5** V
